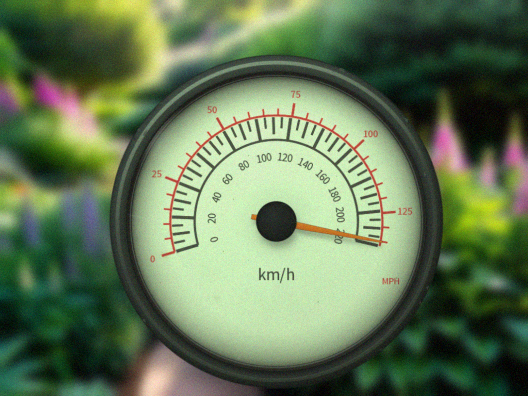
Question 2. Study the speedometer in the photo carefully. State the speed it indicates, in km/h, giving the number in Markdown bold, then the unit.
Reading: **217.5** km/h
